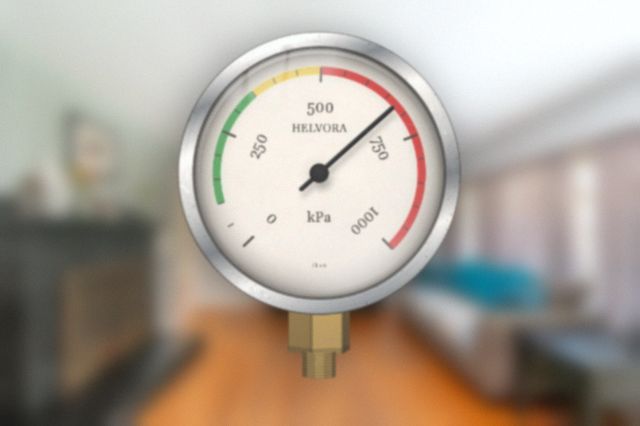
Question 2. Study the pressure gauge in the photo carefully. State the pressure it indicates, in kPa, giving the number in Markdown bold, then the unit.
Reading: **675** kPa
